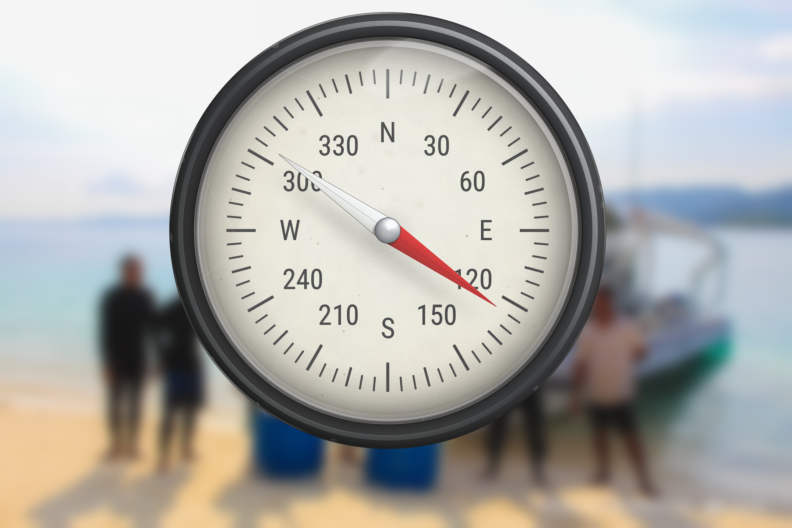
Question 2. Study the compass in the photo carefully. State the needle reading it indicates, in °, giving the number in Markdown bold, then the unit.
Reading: **125** °
